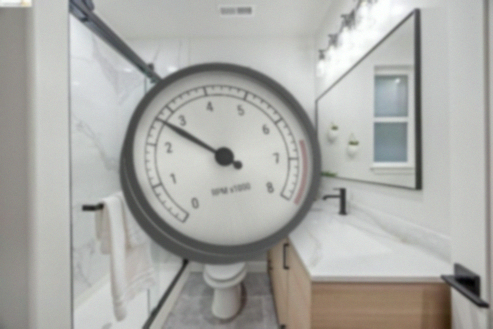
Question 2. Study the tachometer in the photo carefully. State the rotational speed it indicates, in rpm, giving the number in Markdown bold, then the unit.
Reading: **2600** rpm
